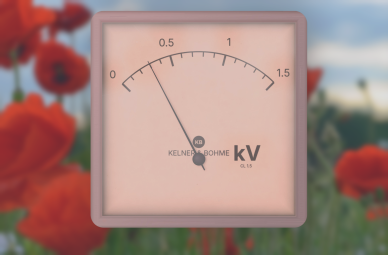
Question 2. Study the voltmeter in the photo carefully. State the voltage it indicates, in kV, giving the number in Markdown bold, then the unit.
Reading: **0.3** kV
